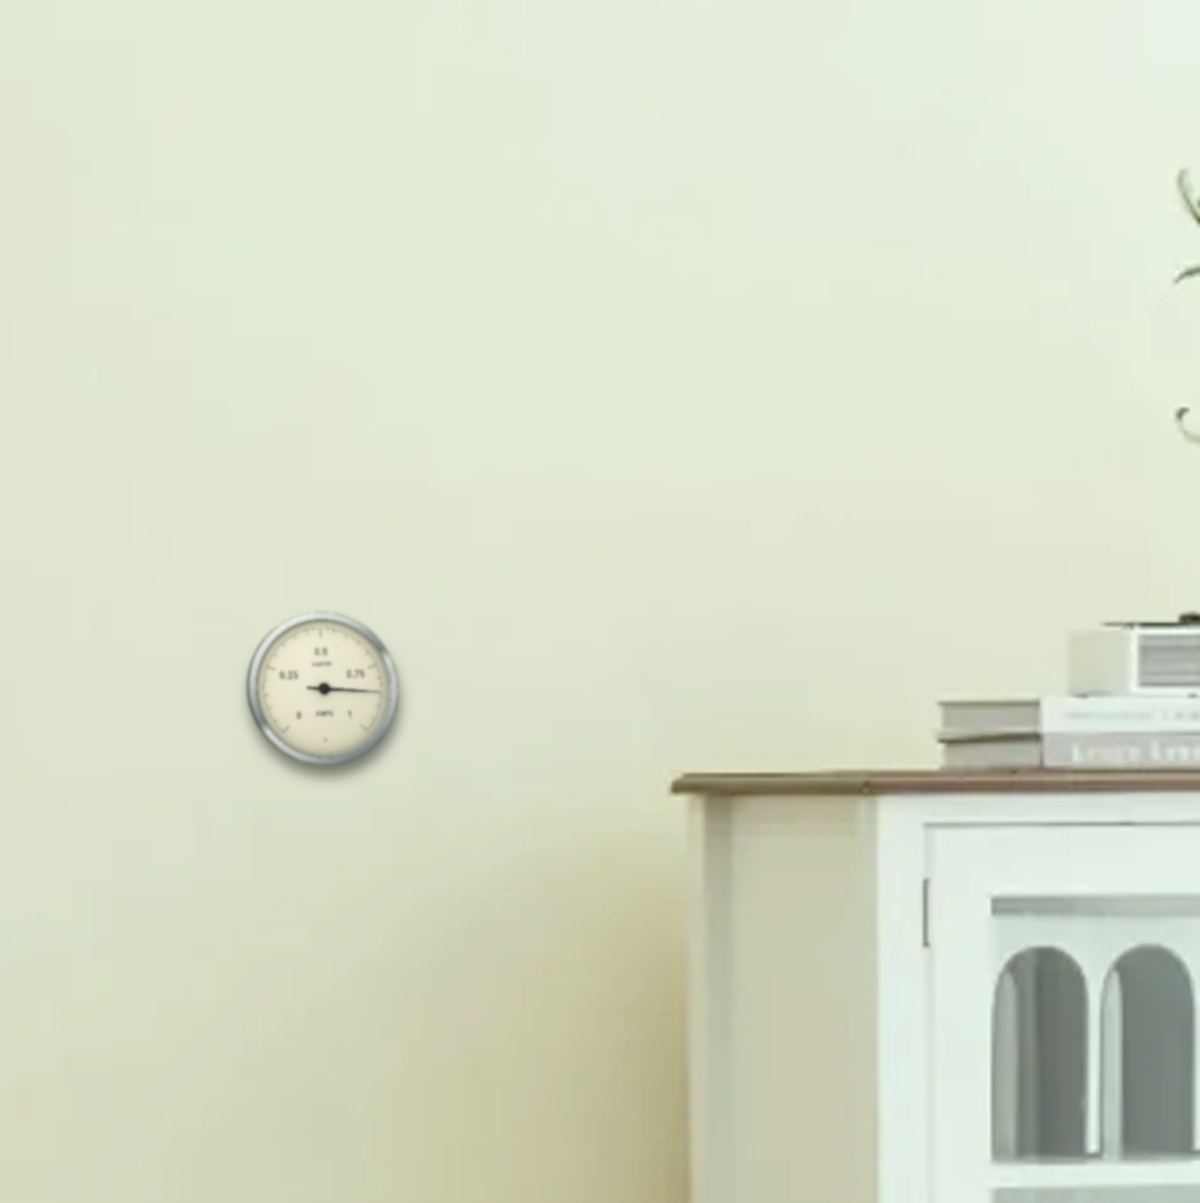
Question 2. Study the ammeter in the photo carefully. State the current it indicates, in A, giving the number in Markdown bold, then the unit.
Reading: **0.85** A
